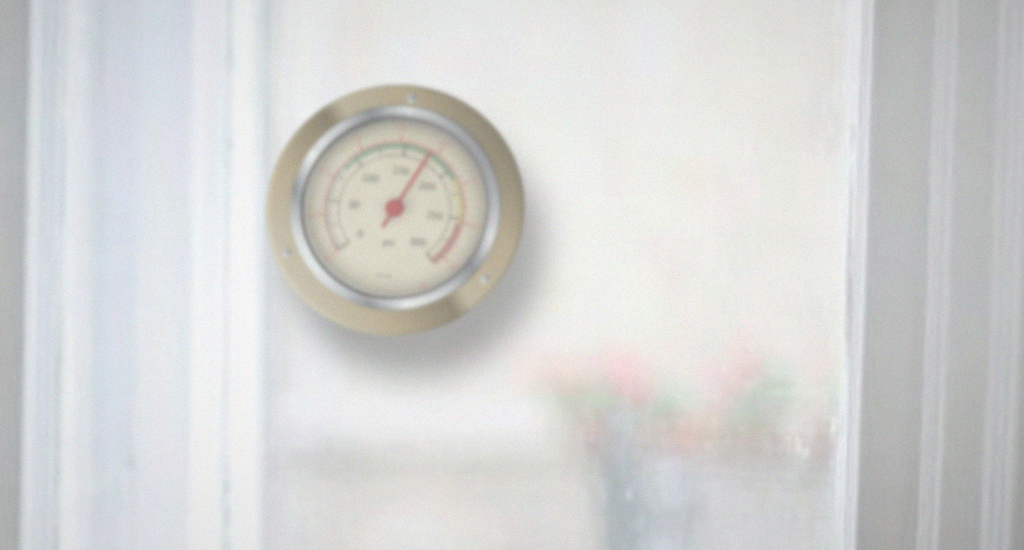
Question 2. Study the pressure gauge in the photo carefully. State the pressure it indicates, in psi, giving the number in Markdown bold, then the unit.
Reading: **175** psi
